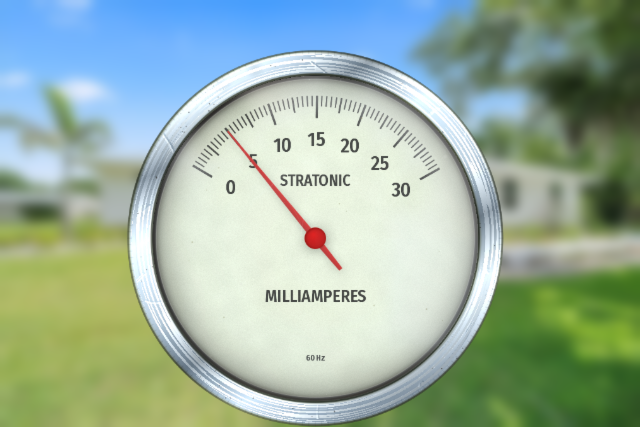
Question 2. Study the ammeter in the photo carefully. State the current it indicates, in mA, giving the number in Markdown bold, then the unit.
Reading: **5** mA
